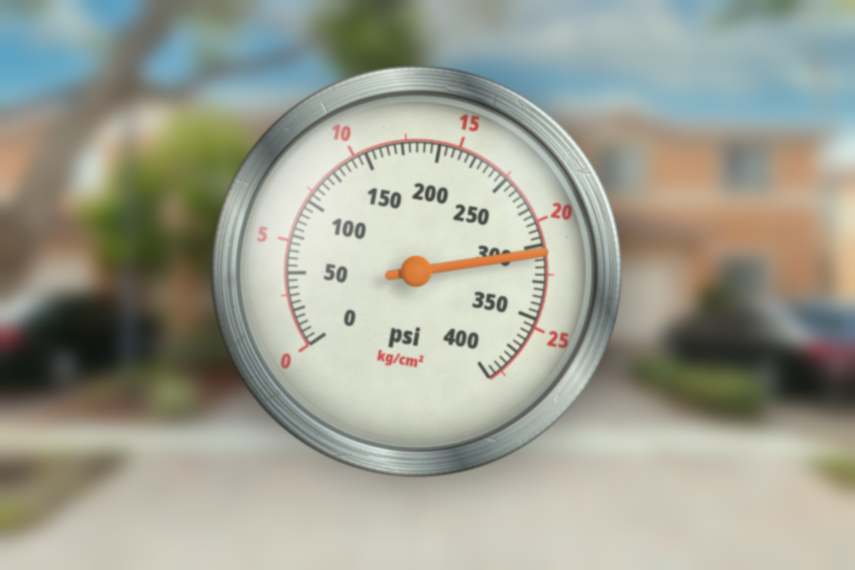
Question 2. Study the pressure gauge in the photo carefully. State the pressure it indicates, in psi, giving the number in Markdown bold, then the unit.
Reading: **305** psi
